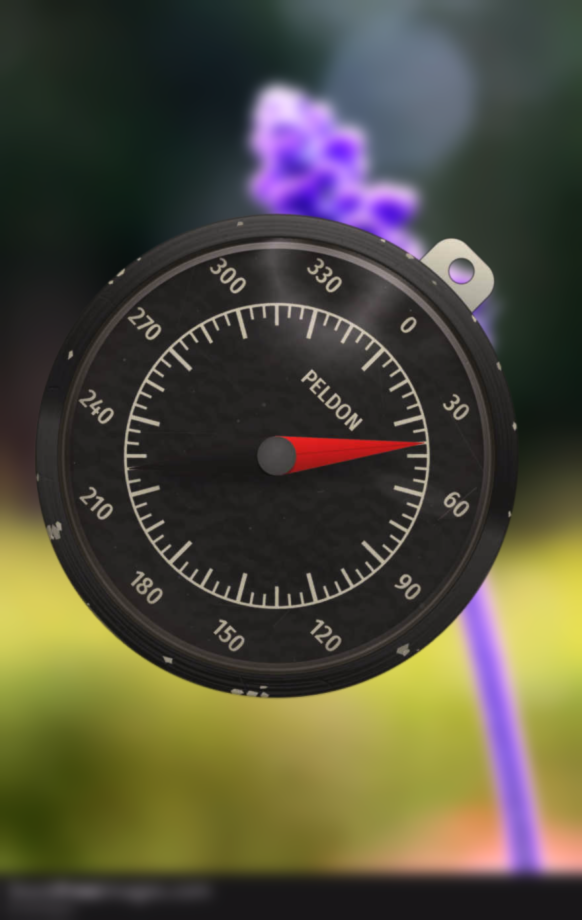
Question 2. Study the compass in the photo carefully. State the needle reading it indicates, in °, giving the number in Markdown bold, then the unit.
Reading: **40** °
